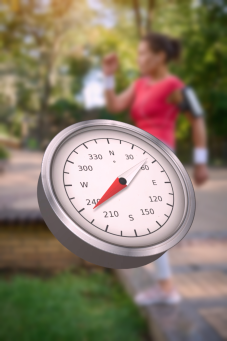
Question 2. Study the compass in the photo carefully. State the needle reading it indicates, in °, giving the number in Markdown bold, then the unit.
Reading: **232.5** °
